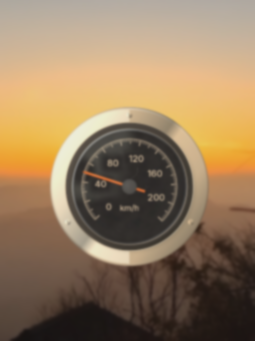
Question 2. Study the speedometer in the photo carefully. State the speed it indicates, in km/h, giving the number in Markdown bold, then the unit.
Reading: **50** km/h
